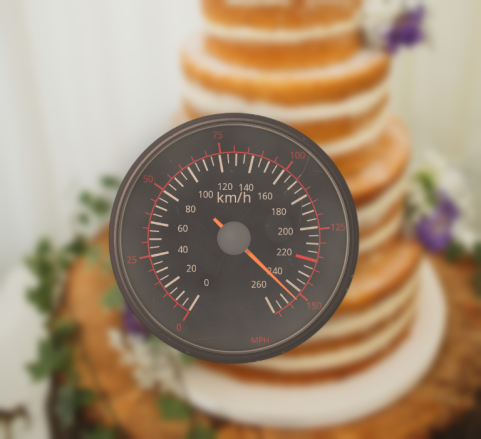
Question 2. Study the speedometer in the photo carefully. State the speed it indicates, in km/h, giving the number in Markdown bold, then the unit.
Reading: **245** km/h
